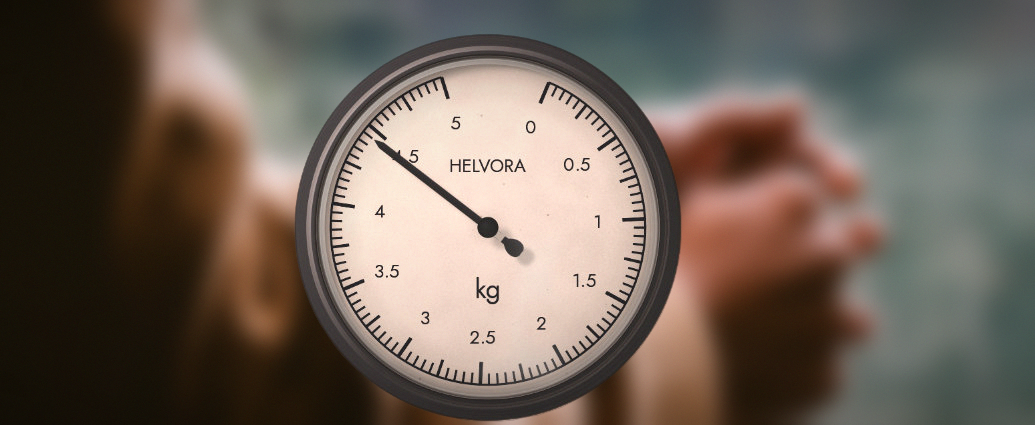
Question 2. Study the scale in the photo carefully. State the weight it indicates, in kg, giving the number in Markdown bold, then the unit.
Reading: **4.45** kg
